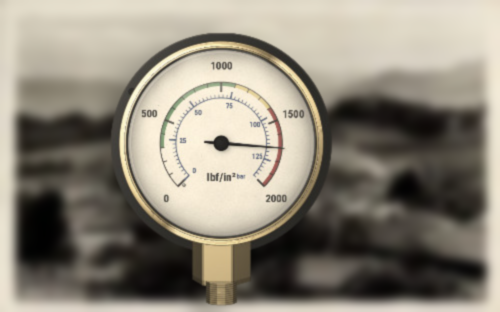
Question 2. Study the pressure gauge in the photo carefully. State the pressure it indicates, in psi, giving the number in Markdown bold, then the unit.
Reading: **1700** psi
